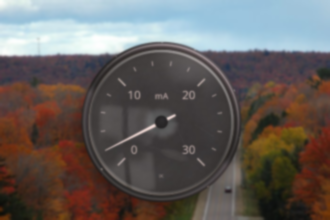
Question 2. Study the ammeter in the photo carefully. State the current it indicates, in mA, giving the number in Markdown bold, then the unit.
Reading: **2** mA
